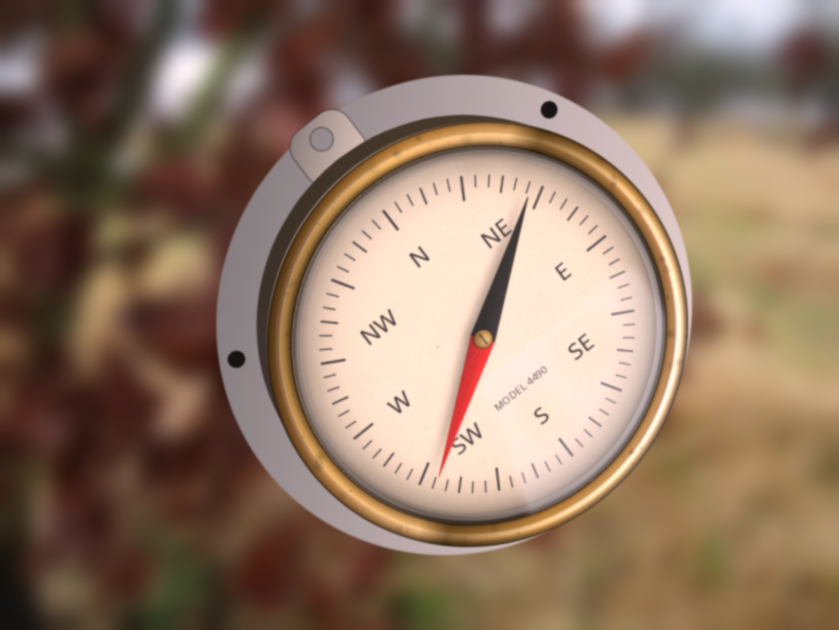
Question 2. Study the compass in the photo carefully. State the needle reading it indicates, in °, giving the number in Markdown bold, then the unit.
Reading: **235** °
